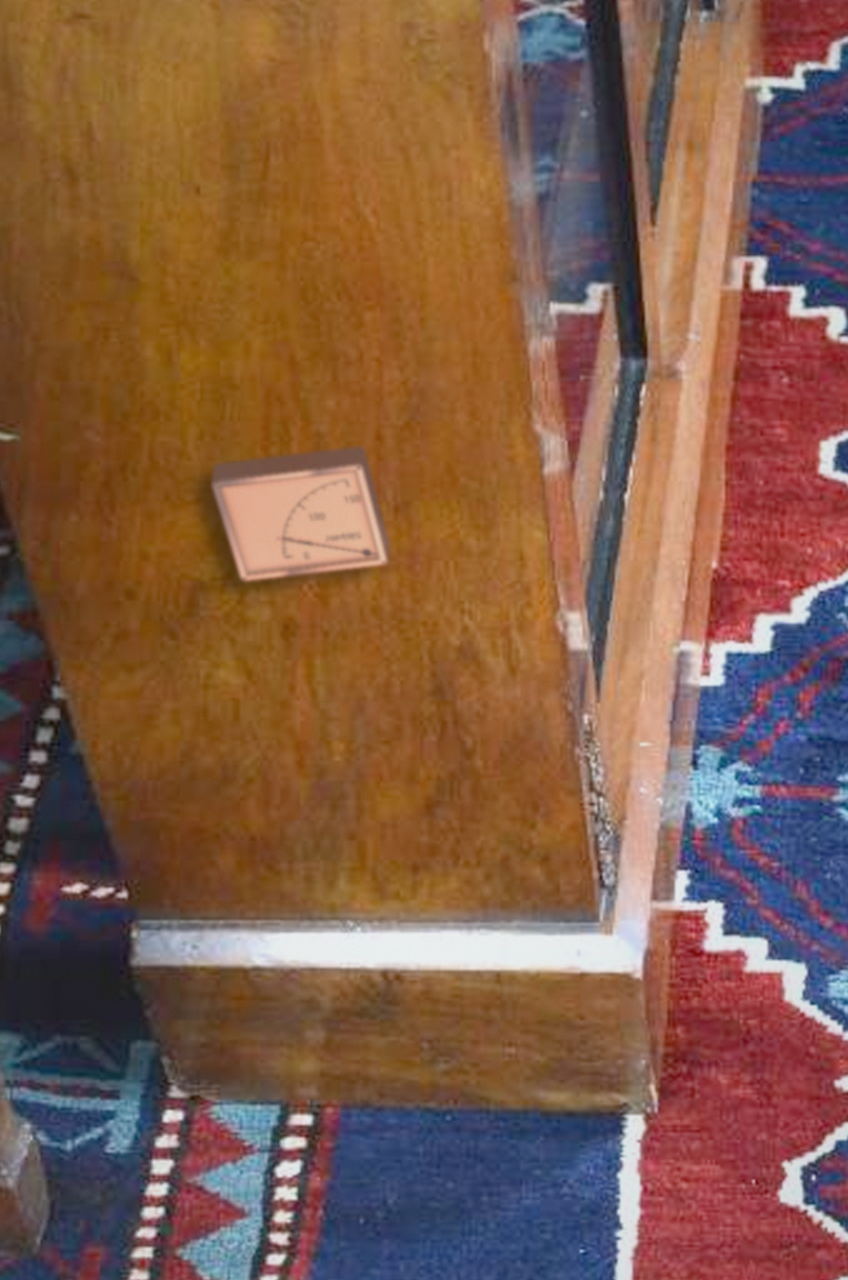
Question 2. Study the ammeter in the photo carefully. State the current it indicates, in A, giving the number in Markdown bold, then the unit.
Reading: **50** A
